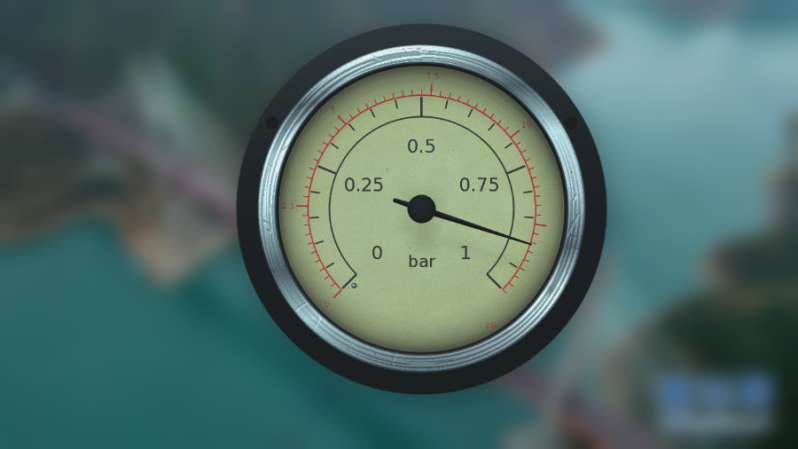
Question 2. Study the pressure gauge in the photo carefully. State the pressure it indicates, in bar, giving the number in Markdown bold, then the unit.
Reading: **0.9** bar
